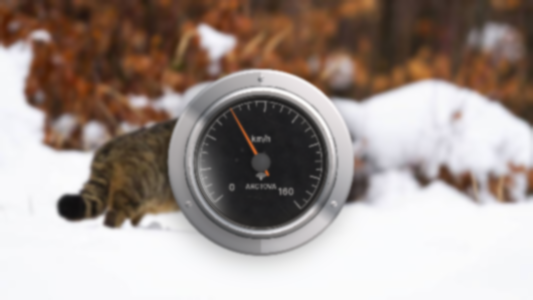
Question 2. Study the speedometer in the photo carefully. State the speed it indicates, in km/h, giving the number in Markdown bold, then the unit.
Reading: **60** km/h
